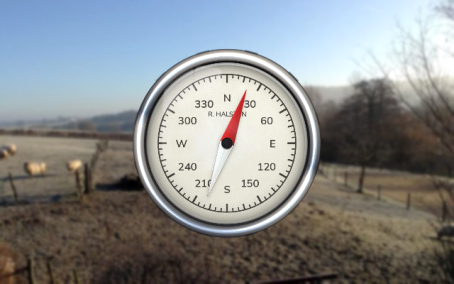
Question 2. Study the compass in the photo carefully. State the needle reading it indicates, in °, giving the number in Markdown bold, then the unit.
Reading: **20** °
